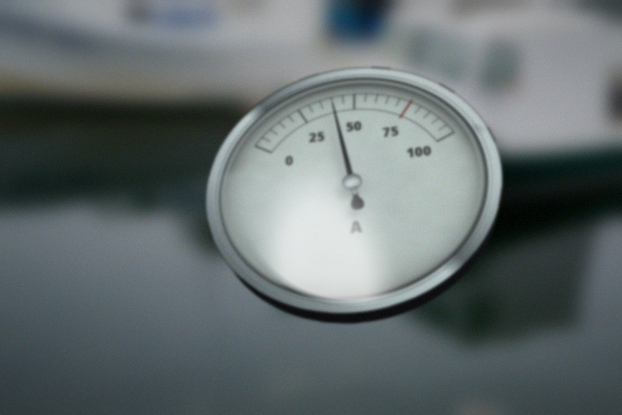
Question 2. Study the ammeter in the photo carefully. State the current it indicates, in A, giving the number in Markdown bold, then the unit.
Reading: **40** A
